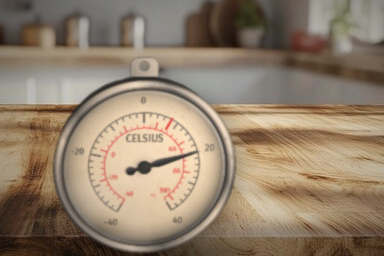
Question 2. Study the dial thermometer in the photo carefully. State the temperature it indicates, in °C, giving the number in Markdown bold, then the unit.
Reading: **20** °C
